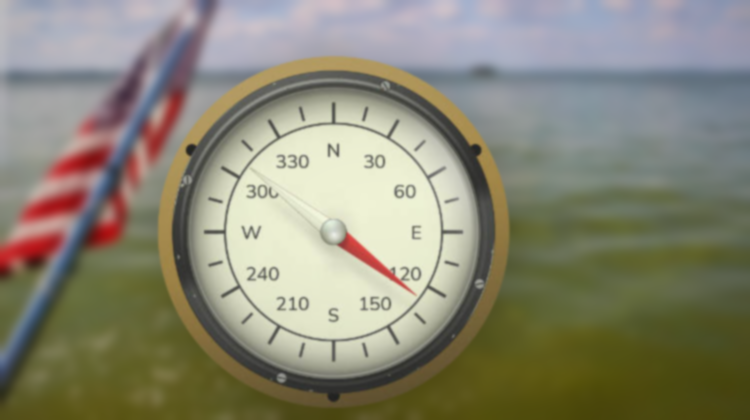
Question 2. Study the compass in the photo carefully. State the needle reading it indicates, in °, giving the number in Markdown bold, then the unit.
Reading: **127.5** °
